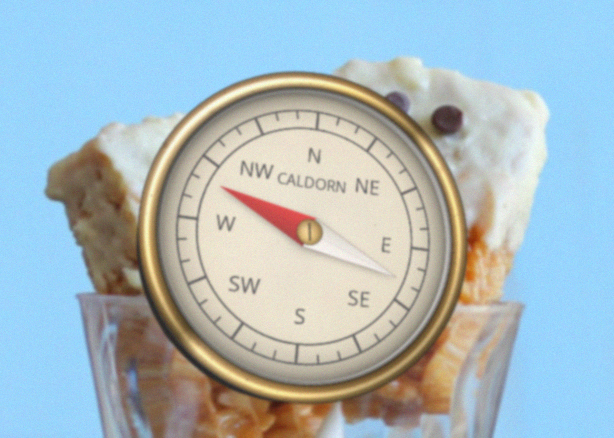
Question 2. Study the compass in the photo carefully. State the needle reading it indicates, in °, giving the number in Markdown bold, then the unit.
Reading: **290** °
